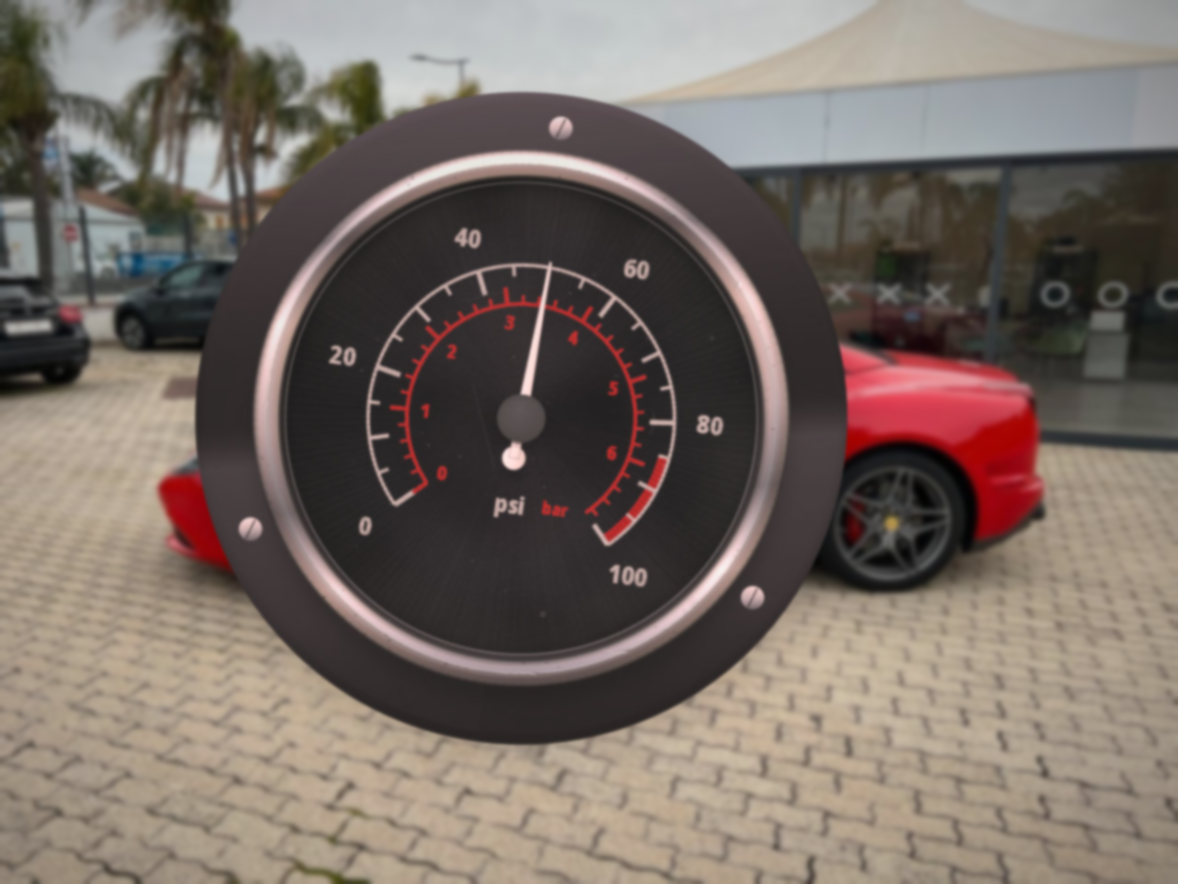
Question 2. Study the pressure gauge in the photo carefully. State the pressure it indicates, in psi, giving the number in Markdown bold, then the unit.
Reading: **50** psi
